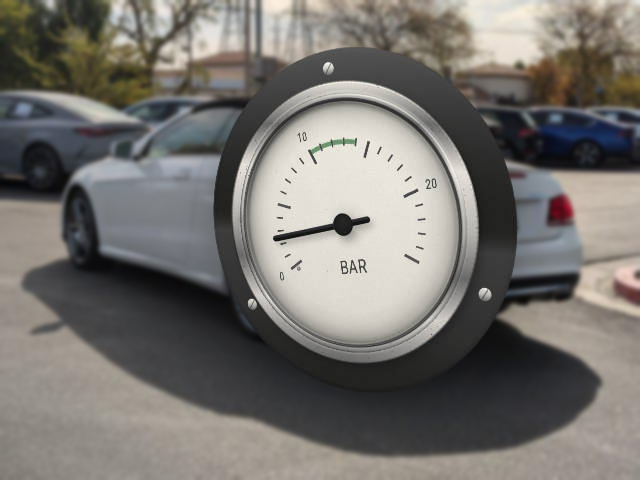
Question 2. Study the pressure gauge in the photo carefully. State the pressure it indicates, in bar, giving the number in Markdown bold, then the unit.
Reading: **2.5** bar
